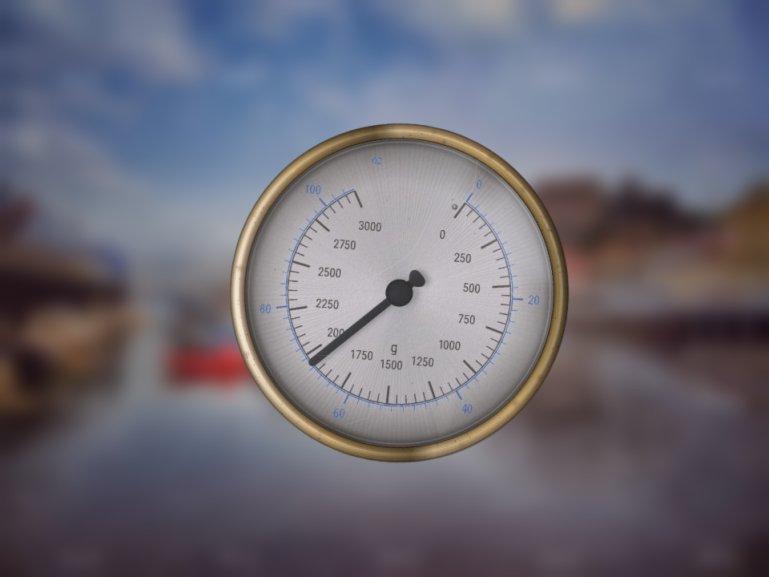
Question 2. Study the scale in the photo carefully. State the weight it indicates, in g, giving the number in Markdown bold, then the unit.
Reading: **1950** g
